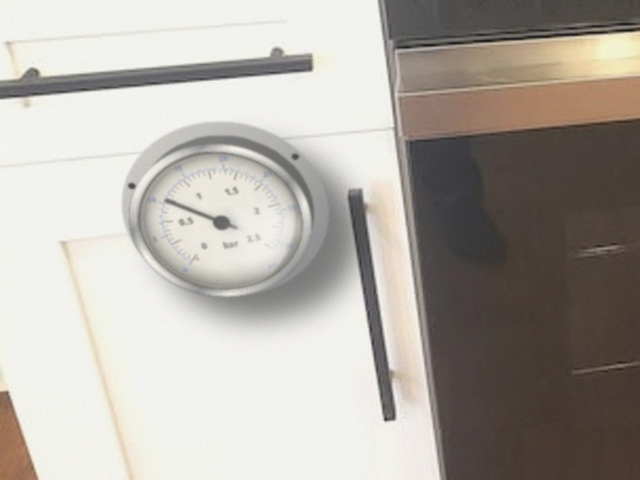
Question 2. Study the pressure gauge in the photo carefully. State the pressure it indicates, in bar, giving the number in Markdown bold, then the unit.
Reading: **0.75** bar
